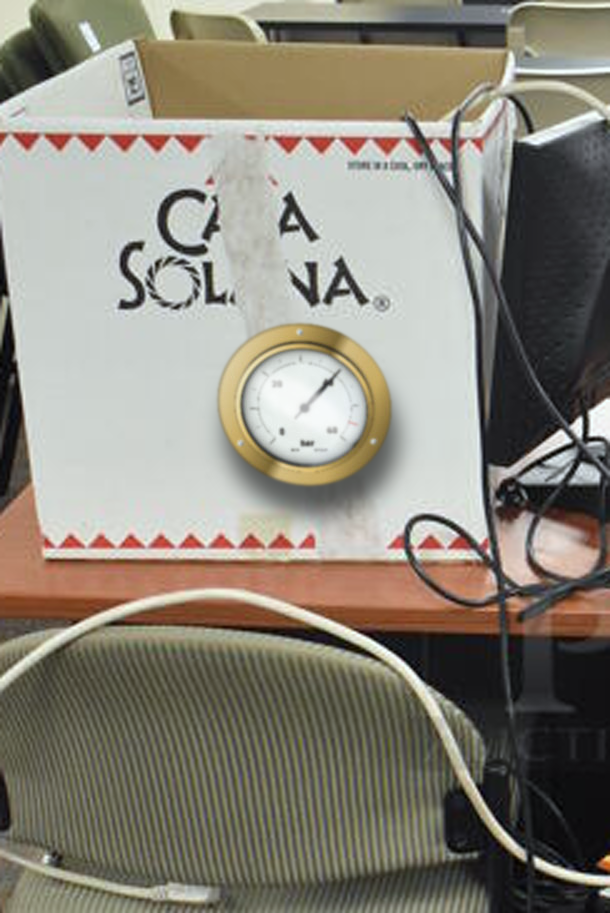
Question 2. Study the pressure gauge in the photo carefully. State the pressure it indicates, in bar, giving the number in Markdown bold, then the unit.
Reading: **40** bar
